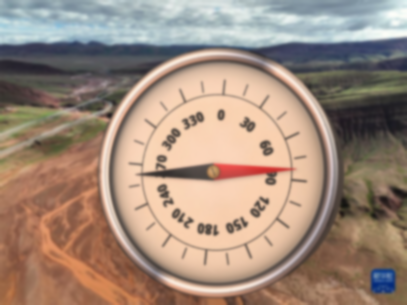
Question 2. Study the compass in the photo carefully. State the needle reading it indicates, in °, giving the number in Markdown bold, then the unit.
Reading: **82.5** °
